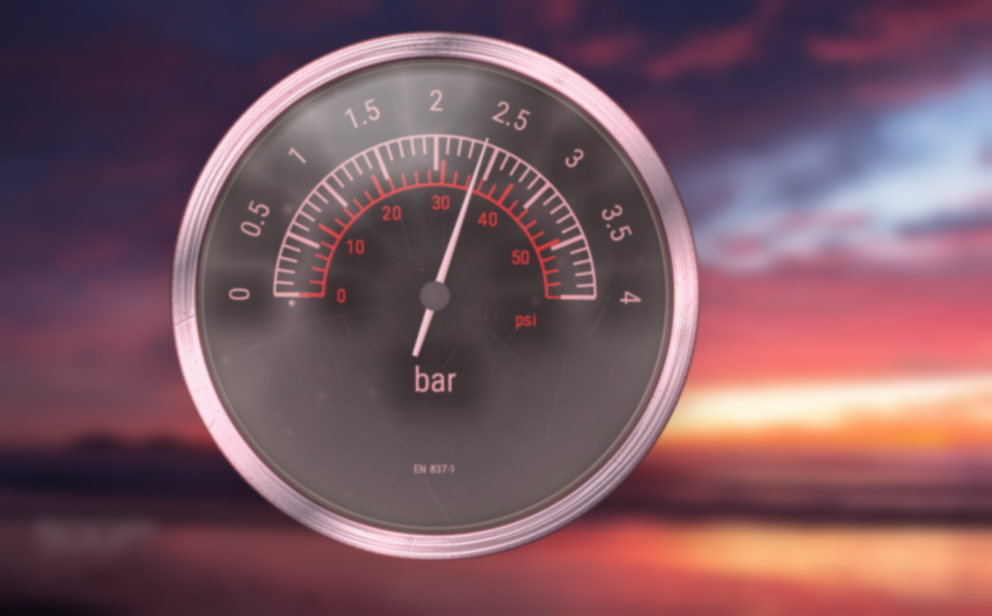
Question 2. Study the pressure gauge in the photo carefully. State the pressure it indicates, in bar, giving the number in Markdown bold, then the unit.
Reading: **2.4** bar
